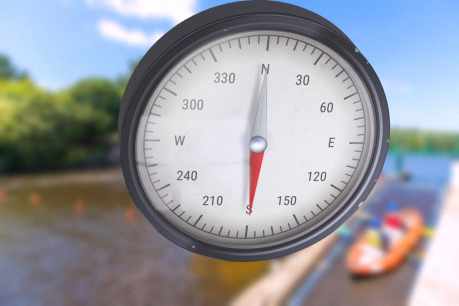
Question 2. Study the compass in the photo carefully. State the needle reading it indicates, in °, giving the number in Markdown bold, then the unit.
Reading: **180** °
